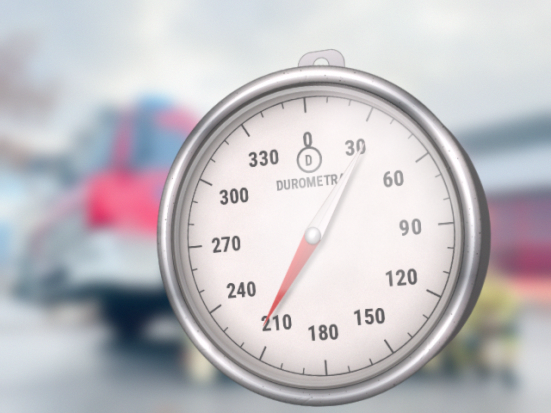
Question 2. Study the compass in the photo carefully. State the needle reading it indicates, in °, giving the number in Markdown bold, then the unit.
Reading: **215** °
